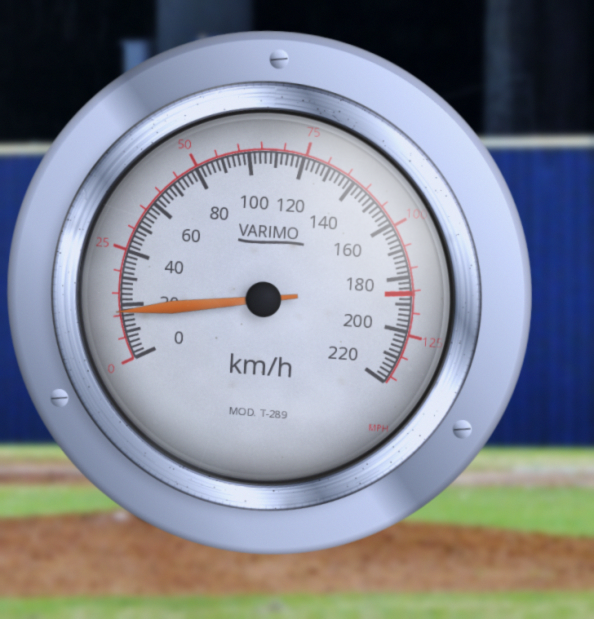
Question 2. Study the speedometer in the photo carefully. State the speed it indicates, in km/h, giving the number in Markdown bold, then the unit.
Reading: **18** km/h
